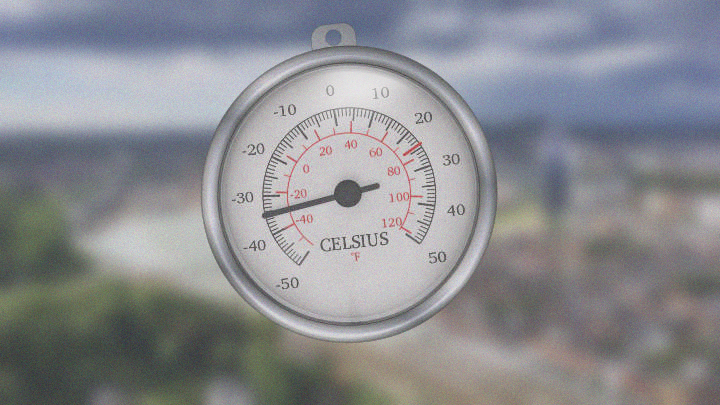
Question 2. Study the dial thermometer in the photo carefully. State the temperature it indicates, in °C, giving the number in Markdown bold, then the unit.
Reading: **-35** °C
